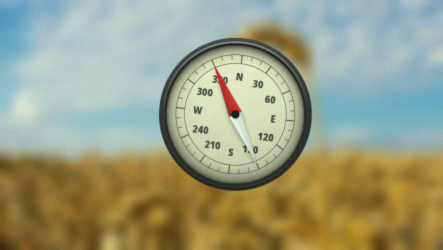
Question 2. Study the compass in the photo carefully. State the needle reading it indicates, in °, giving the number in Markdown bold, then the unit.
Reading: **330** °
